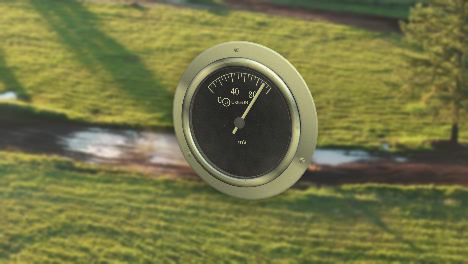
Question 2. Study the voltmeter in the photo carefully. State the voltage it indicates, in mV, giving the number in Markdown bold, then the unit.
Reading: **90** mV
